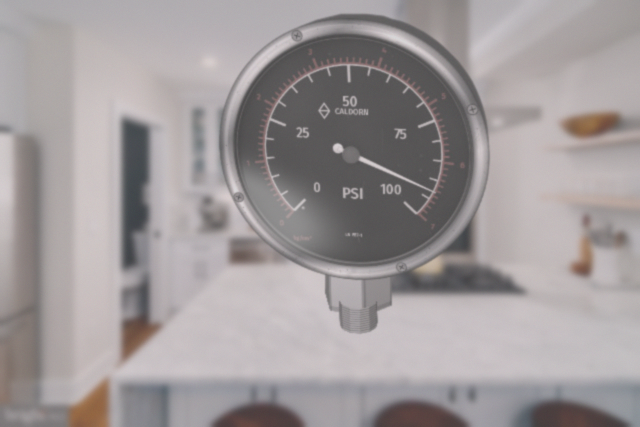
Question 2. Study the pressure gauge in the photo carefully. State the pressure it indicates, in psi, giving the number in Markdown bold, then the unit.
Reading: **92.5** psi
